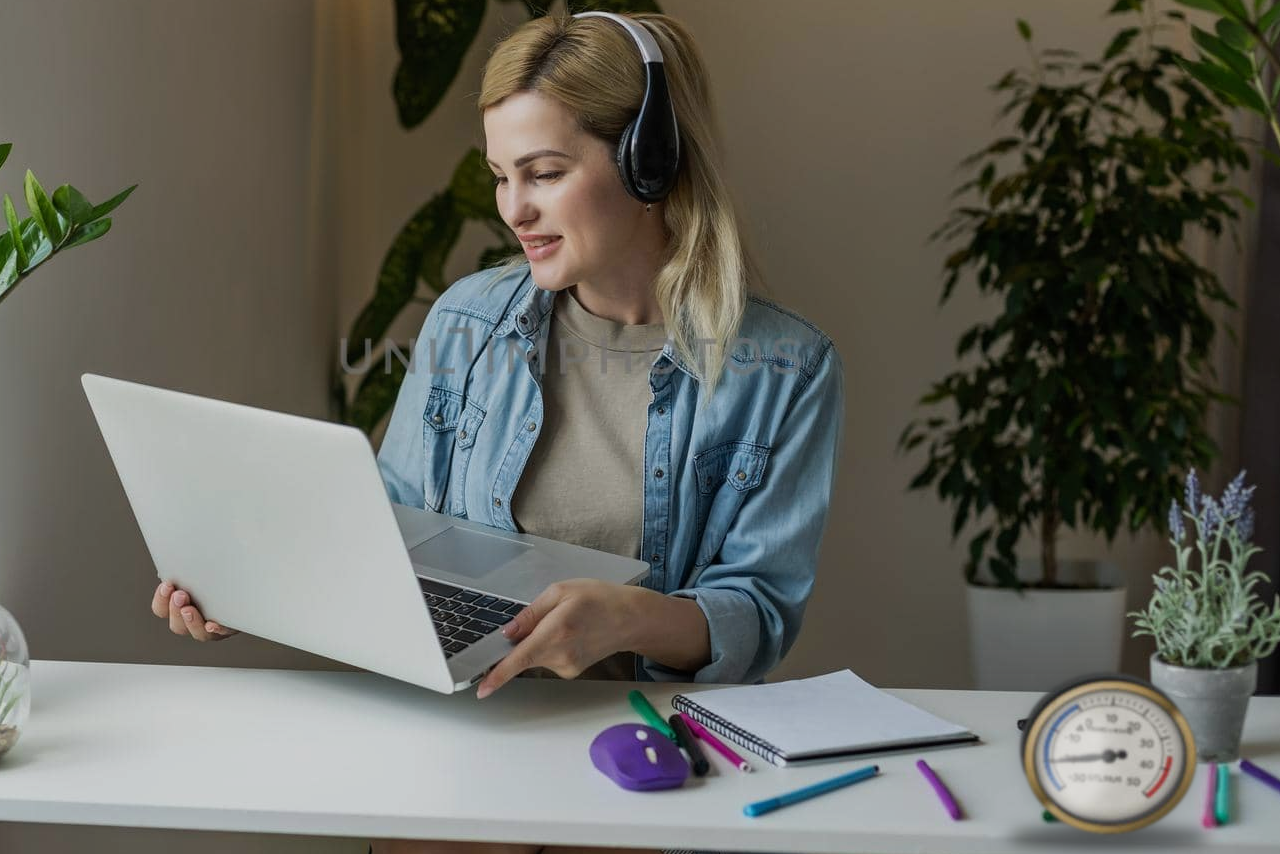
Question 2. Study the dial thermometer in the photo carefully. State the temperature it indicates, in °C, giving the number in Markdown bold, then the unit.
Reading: **-20** °C
